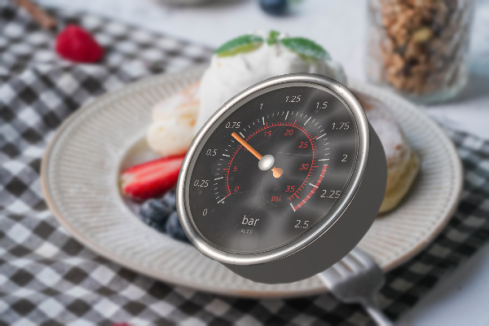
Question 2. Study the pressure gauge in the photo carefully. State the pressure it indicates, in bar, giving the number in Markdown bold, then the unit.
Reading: **0.7** bar
